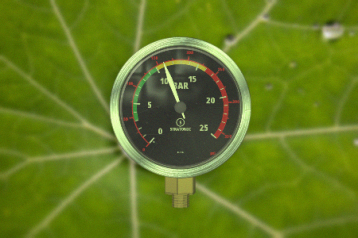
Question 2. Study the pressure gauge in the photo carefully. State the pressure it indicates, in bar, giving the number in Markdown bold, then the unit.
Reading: **11** bar
